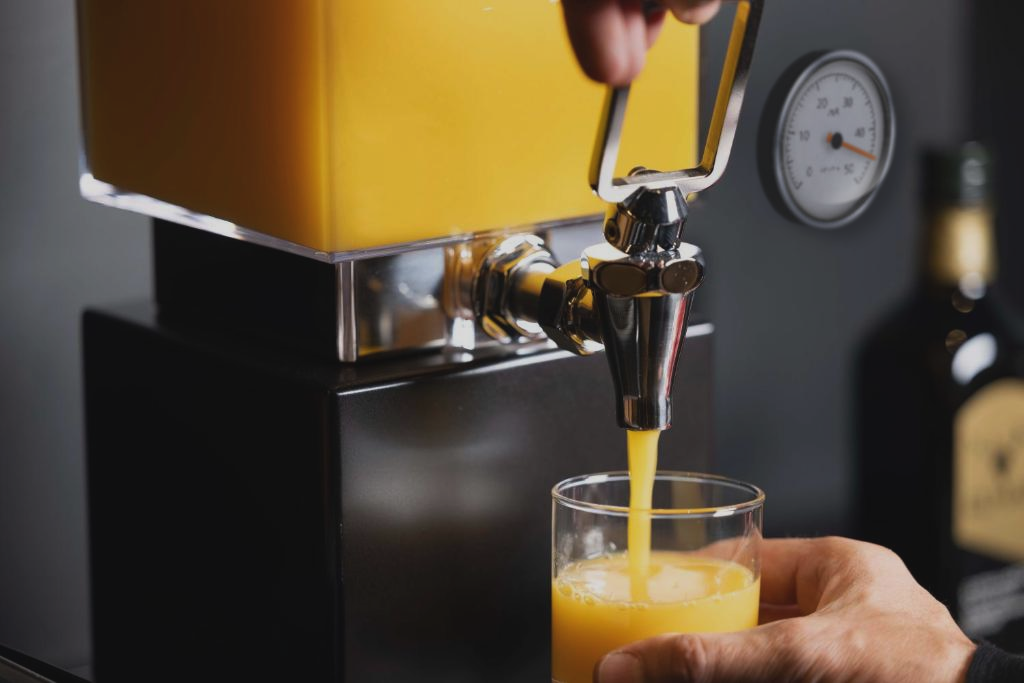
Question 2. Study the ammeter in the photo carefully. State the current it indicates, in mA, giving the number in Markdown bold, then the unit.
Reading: **45** mA
